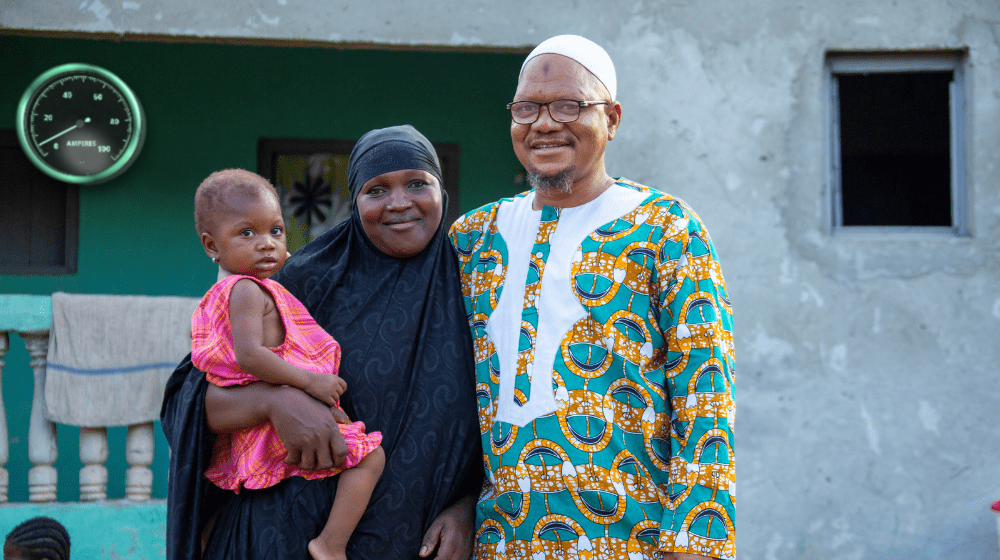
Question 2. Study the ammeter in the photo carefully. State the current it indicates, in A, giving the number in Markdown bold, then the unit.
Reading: **5** A
